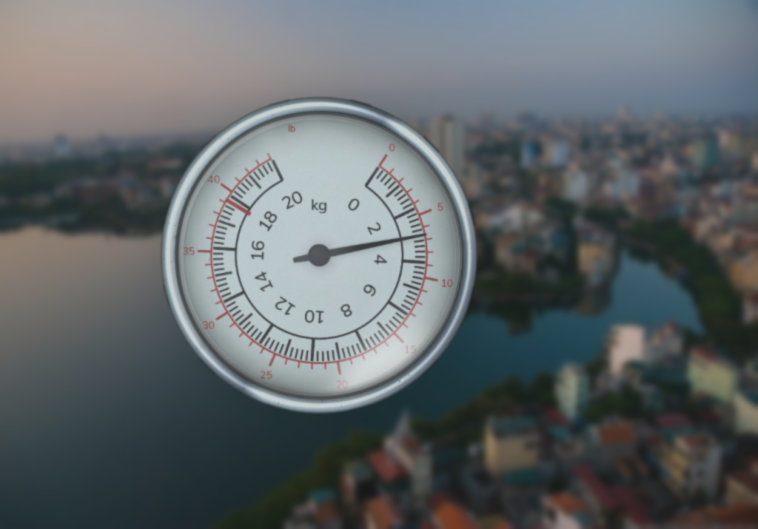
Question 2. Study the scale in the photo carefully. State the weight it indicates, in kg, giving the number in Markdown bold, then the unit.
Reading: **3** kg
